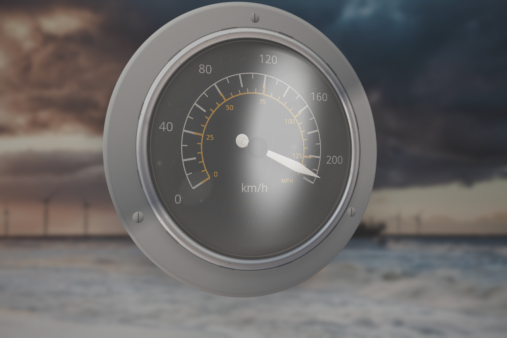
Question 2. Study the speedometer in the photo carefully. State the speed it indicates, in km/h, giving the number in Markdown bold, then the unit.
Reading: **215** km/h
